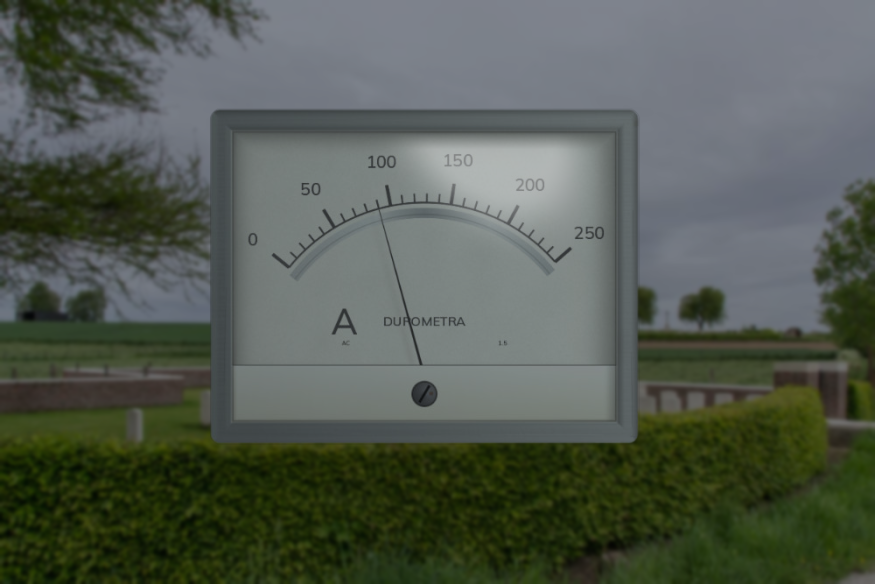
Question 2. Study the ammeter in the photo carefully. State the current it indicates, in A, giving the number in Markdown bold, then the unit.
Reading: **90** A
